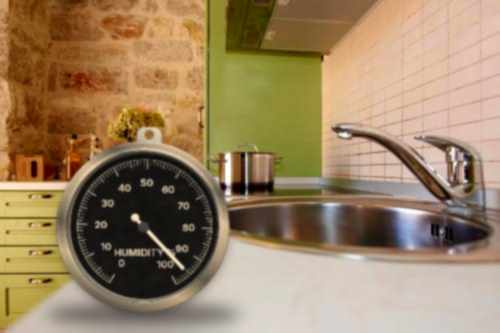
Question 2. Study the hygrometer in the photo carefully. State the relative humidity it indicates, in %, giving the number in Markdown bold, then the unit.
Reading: **95** %
